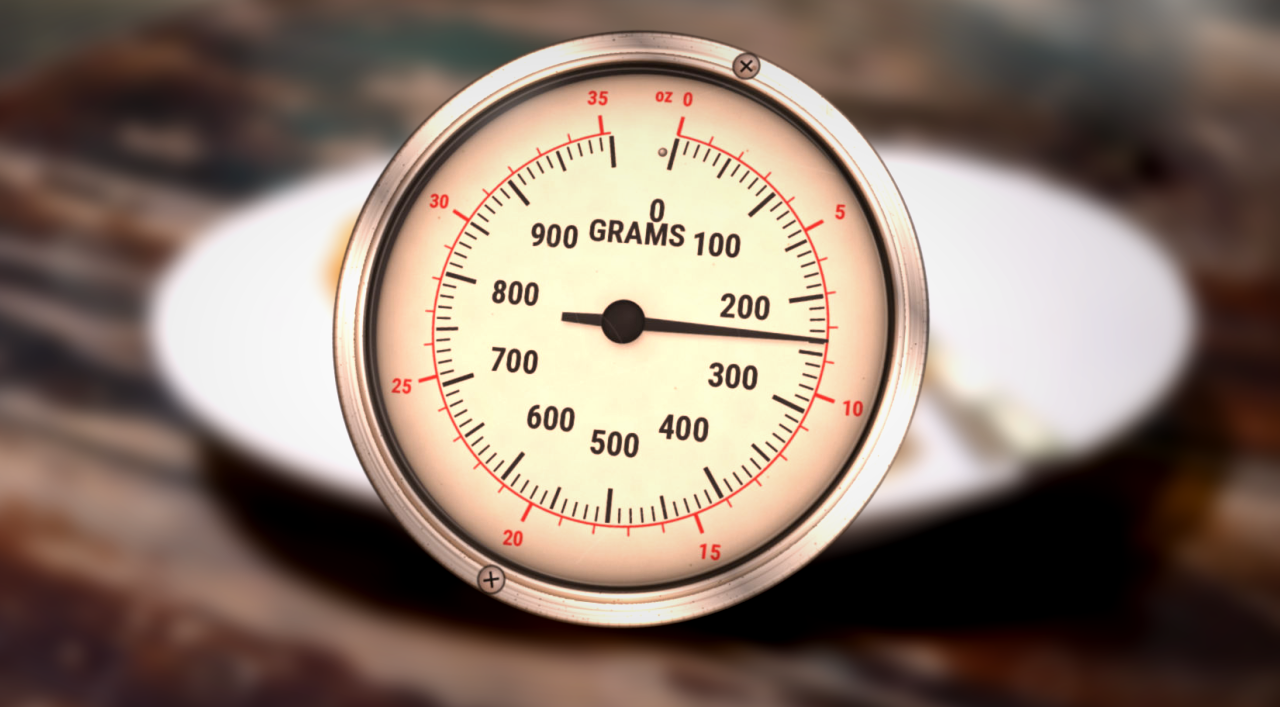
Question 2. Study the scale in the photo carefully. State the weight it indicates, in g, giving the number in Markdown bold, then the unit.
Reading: **240** g
